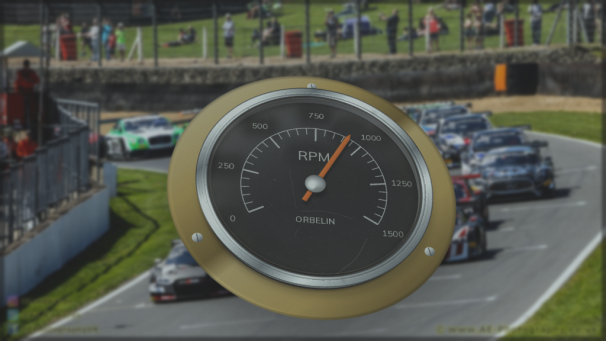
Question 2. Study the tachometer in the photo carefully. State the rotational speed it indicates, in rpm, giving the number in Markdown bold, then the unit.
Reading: **925** rpm
